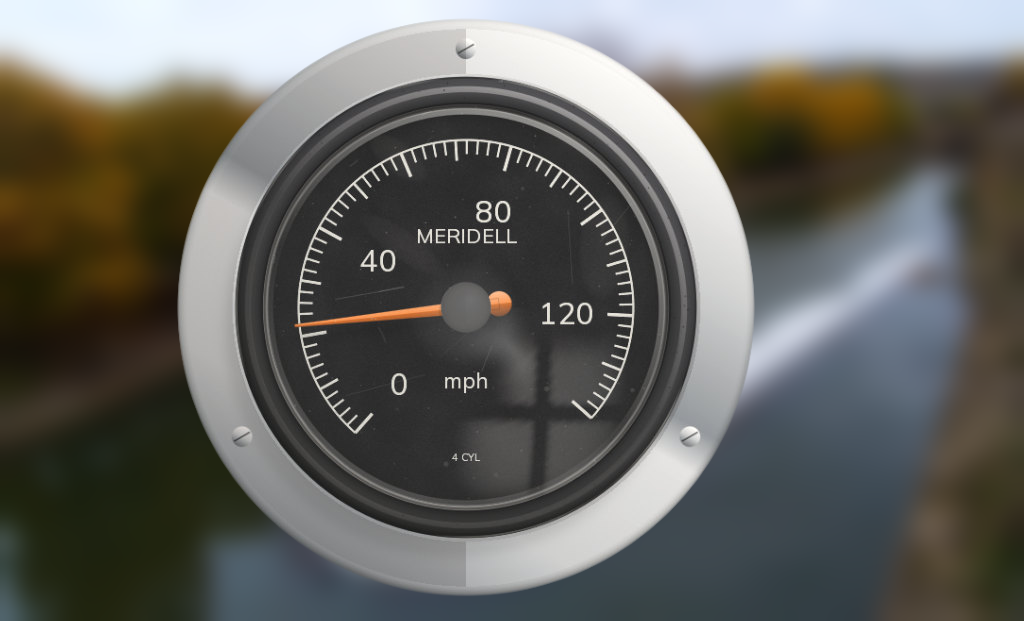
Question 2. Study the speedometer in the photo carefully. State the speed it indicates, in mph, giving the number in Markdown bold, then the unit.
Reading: **22** mph
